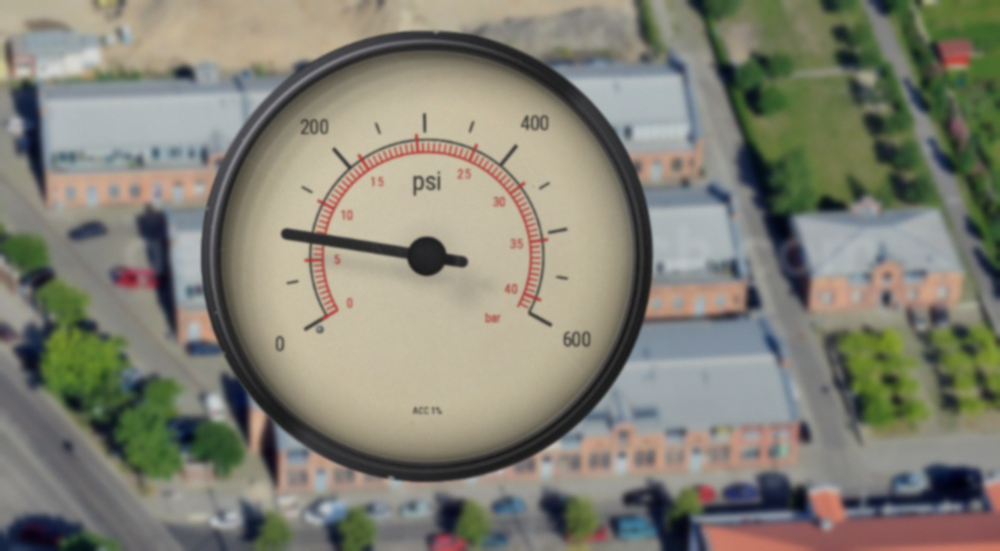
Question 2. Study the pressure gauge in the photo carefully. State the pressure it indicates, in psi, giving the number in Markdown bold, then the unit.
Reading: **100** psi
